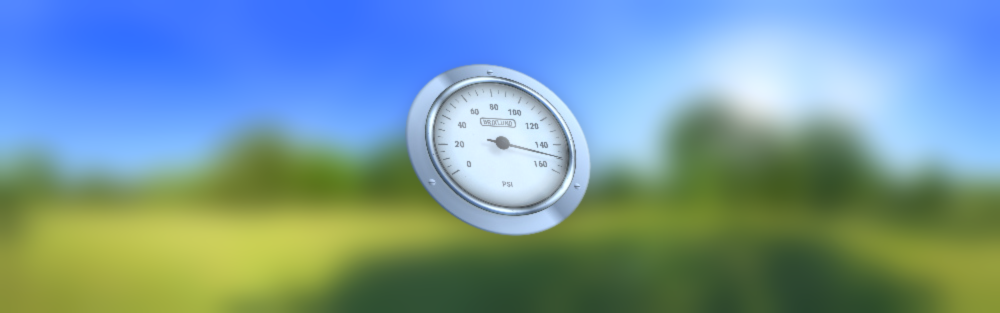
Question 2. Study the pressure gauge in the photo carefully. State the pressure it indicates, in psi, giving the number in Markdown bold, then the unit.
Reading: **150** psi
